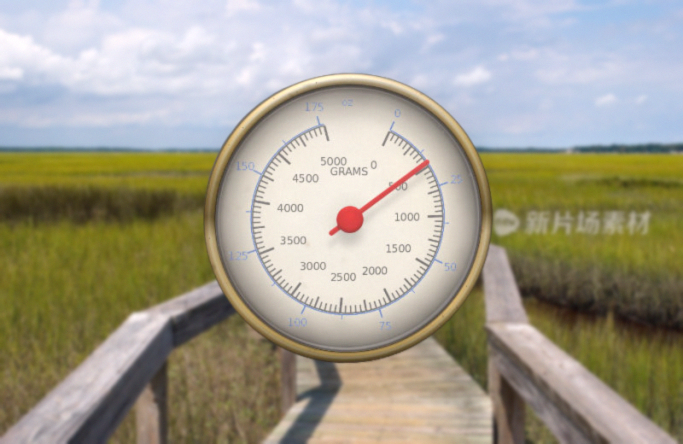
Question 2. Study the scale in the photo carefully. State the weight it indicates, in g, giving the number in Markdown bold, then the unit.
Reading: **450** g
